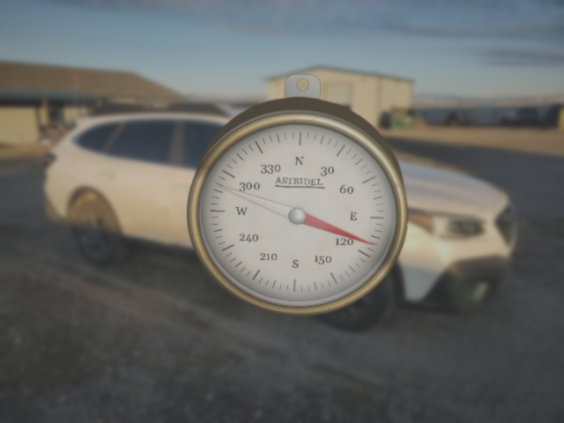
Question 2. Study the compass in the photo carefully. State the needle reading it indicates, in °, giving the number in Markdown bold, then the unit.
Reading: **110** °
